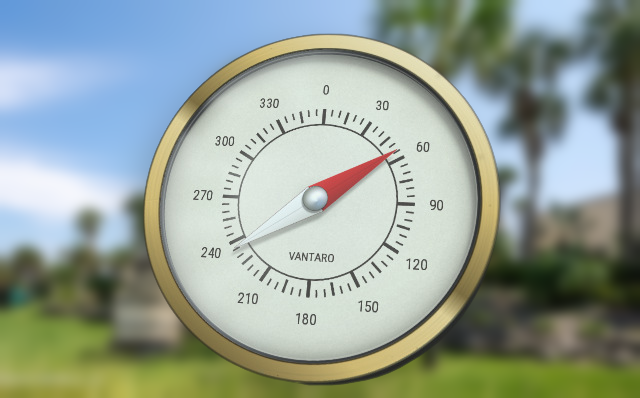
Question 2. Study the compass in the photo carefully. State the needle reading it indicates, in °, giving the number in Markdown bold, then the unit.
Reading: **55** °
